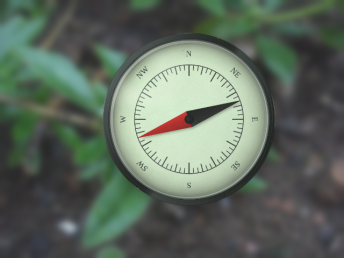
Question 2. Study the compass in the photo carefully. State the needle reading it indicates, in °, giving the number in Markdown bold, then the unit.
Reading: **250** °
